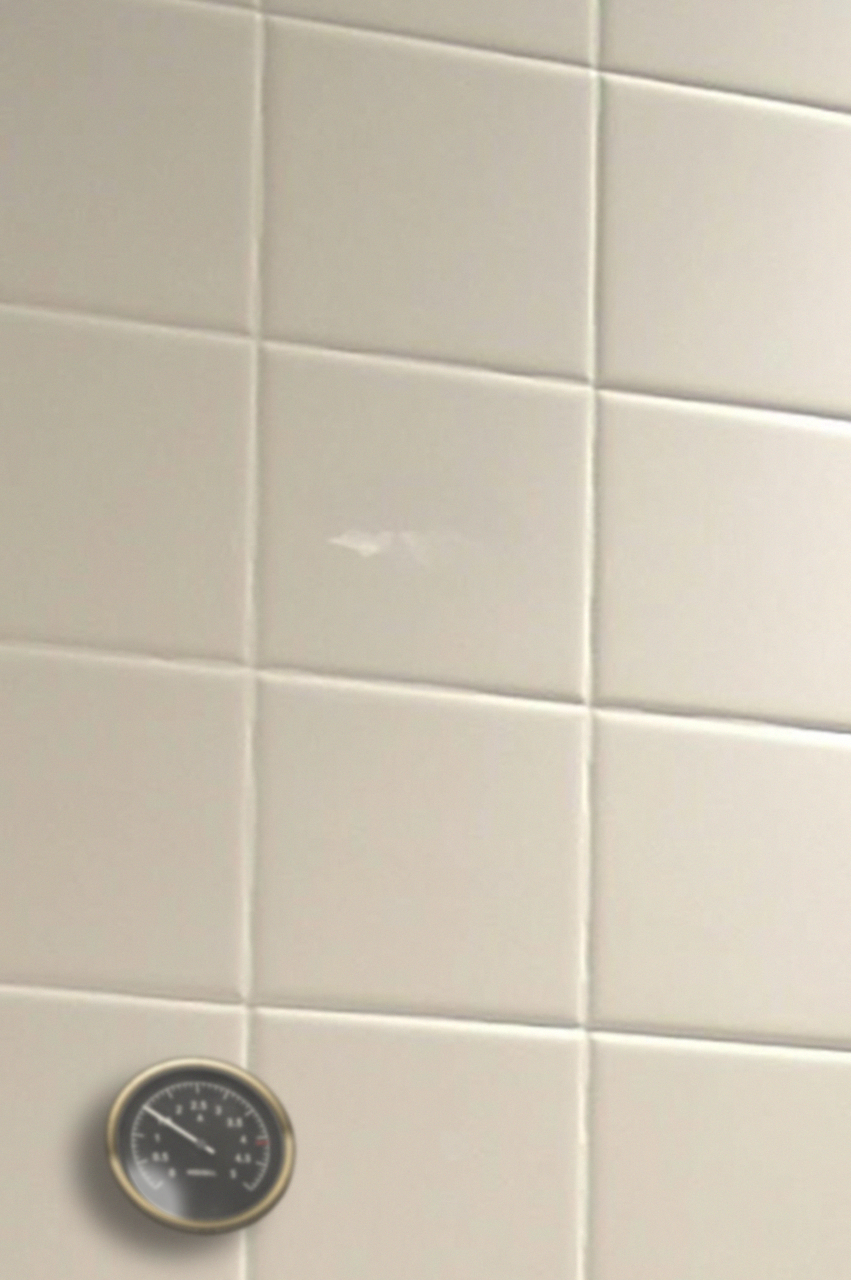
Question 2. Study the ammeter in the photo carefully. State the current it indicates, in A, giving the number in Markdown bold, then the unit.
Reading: **1.5** A
